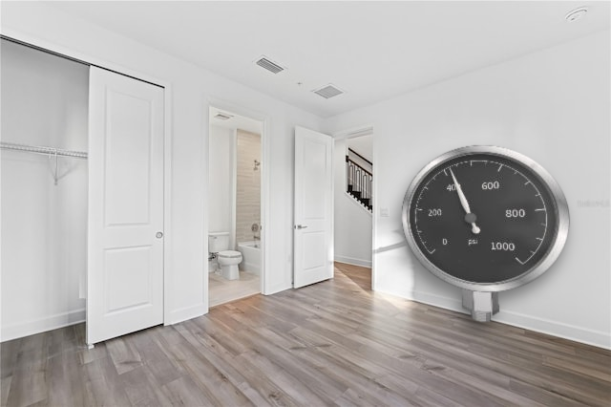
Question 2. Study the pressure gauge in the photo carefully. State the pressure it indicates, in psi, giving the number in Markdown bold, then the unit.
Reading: **425** psi
